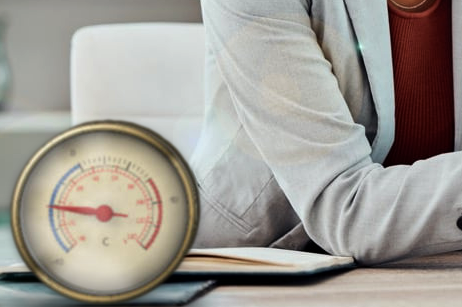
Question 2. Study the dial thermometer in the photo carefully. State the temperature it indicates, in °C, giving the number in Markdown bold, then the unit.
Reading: **-20** °C
